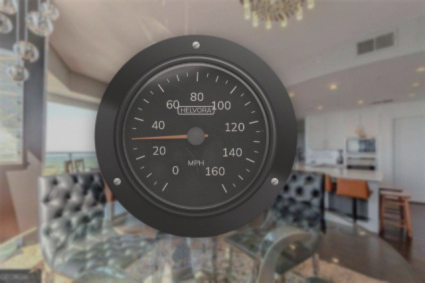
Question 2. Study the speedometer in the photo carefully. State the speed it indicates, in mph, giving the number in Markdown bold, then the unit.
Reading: **30** mph
